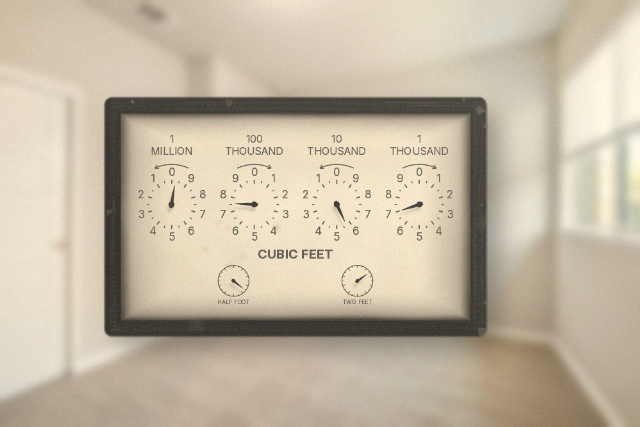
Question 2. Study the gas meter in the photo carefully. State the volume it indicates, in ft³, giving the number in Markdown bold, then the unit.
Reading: **975700** ft³
